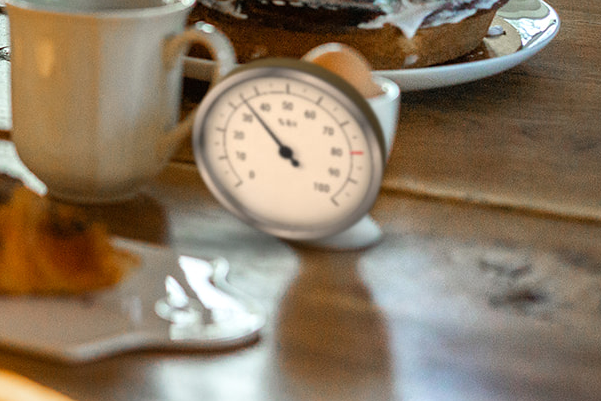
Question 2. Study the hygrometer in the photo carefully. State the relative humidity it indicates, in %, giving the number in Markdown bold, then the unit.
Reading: **35** %
